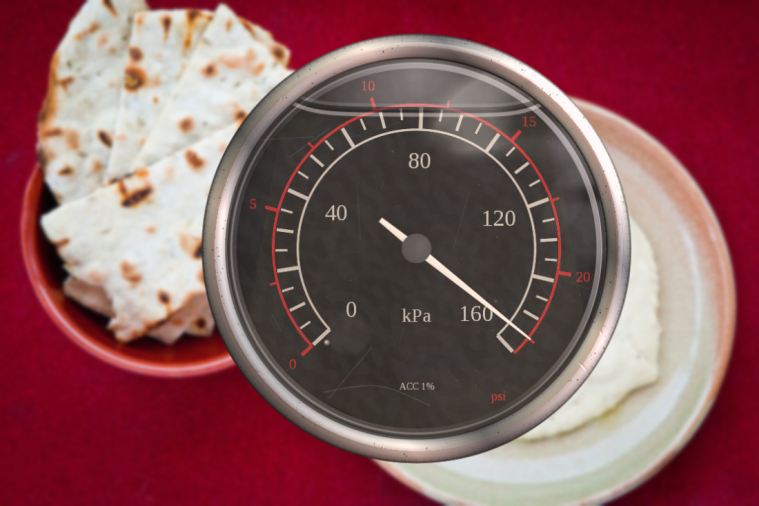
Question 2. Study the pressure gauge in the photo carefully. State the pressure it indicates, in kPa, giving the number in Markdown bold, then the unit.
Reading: **155** kPa
